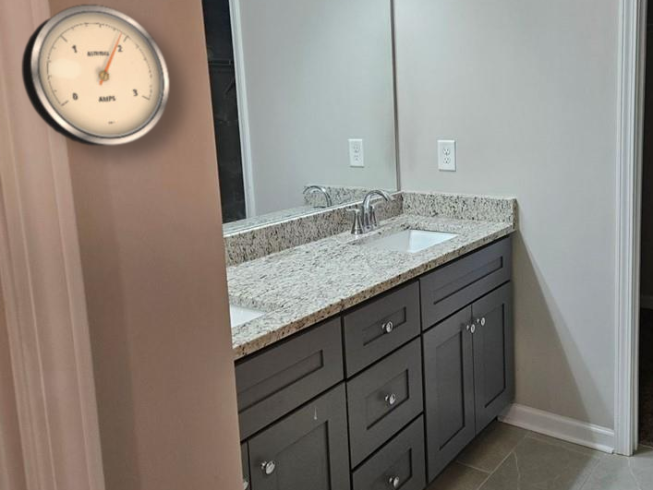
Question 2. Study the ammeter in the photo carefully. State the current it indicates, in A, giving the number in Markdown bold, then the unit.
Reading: **1.9** A
